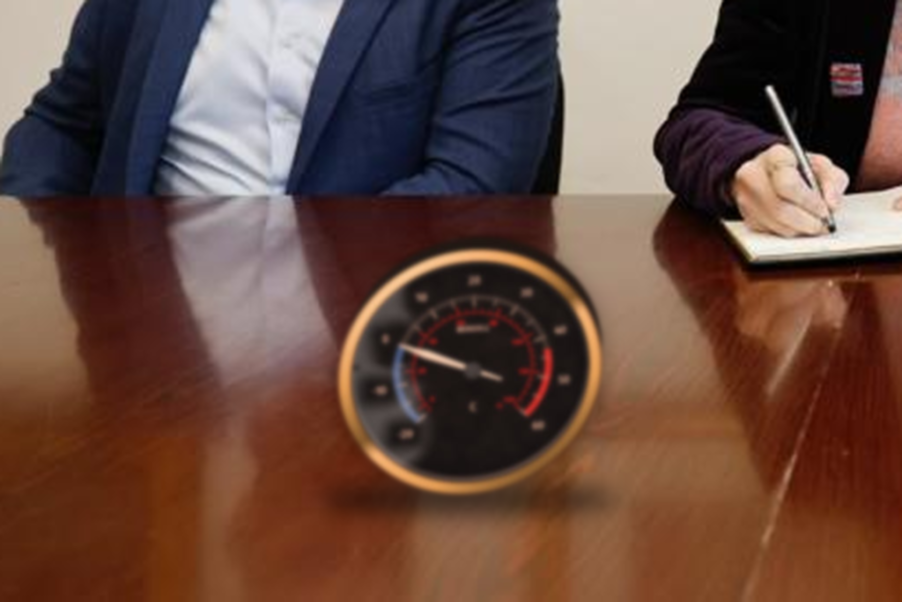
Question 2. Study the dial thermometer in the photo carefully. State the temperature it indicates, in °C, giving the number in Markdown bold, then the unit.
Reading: **0** °C
